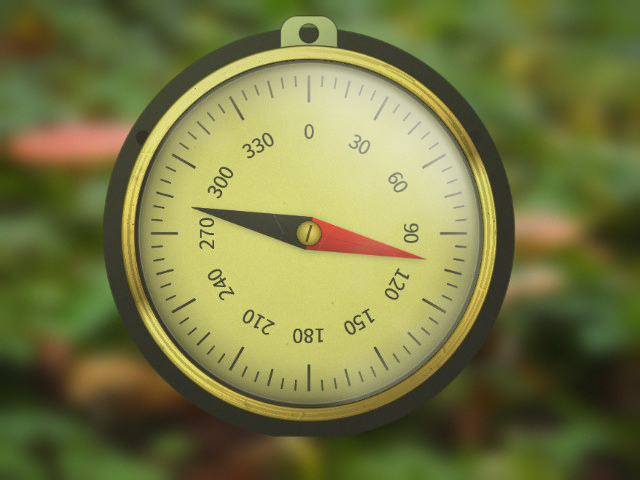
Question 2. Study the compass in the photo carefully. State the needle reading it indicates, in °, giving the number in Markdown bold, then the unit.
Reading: **102.5** °
